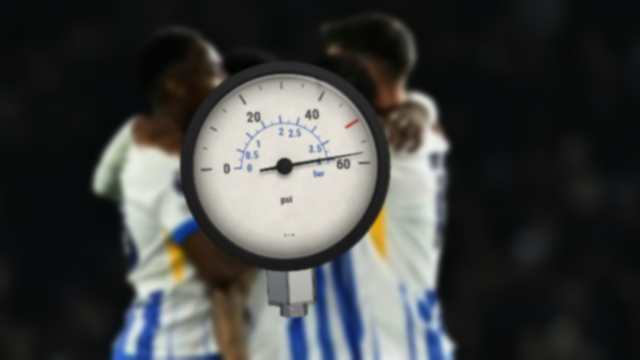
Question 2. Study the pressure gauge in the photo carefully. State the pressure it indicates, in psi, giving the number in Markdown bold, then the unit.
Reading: **57.5** psi
